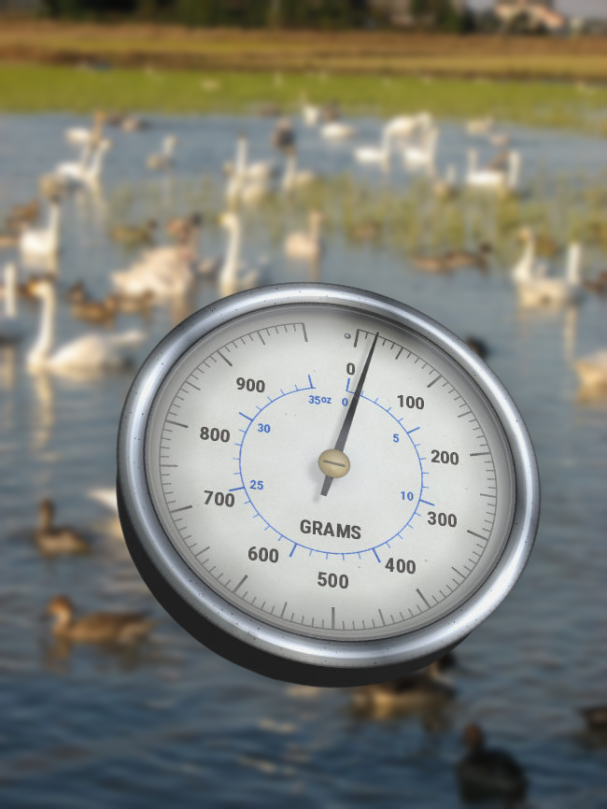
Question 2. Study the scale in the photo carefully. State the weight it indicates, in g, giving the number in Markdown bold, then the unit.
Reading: **20** g
